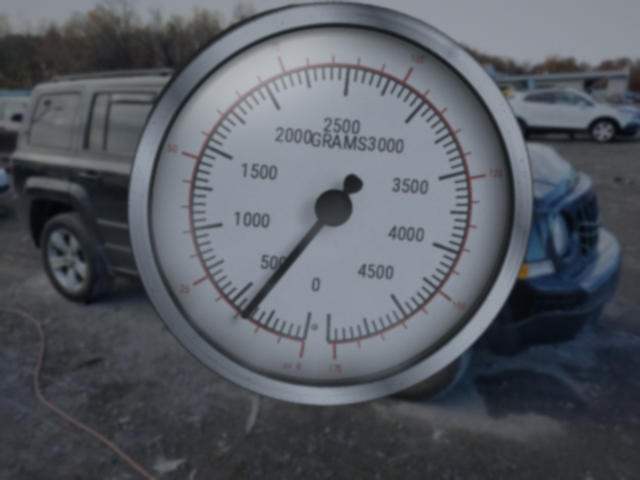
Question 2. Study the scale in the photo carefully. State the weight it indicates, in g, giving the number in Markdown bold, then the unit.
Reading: **400** g
